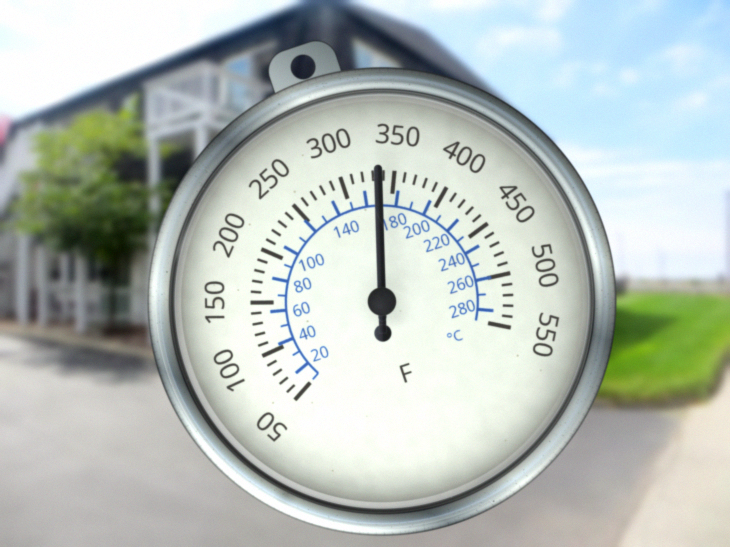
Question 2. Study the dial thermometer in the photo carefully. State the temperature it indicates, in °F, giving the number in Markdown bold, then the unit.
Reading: **335** °F
